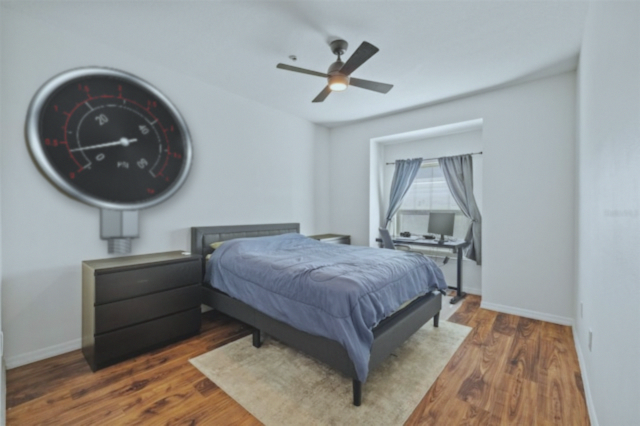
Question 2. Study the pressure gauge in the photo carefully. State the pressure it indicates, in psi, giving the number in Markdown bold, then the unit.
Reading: **5** psi
